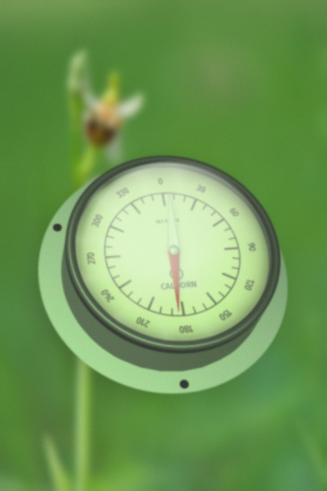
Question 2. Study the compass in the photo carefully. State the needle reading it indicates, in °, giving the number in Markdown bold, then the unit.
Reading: **185** °
